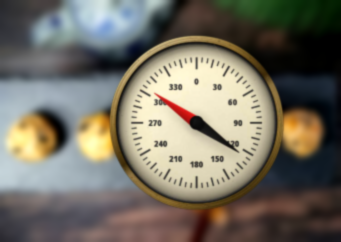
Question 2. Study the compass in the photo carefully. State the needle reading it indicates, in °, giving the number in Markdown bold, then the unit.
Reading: **305** °
